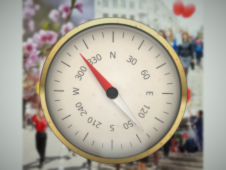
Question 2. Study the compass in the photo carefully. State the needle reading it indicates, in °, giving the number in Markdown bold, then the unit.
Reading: **320** °
